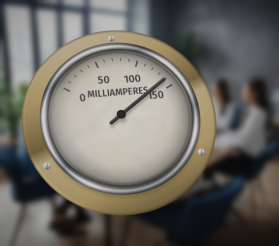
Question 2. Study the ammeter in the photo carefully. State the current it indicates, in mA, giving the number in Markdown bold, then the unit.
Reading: **140** mA
